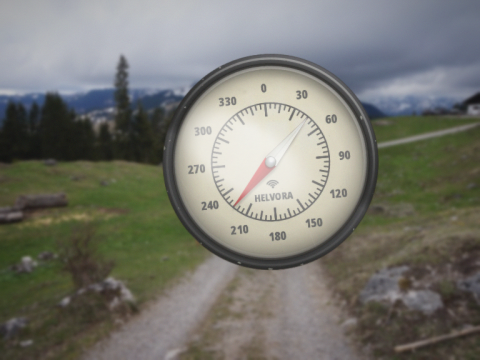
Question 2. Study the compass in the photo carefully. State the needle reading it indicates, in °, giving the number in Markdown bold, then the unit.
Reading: **225** °
